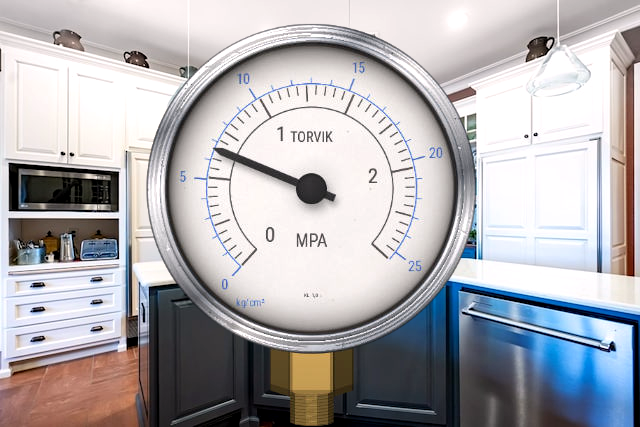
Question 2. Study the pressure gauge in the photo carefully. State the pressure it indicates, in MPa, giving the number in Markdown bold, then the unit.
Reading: **0.65** MPa
